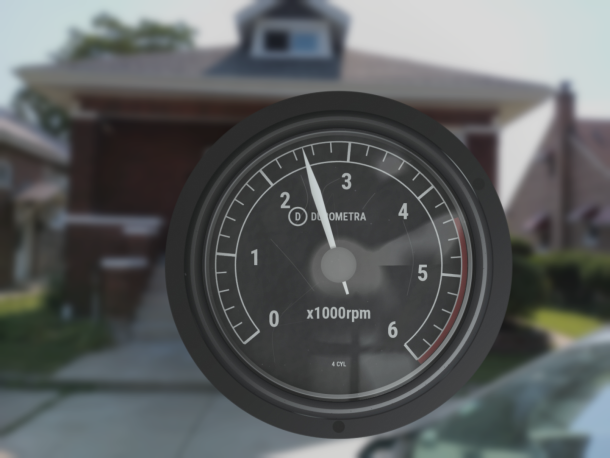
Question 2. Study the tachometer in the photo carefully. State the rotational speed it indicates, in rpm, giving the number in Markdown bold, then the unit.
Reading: **2500** rpm
